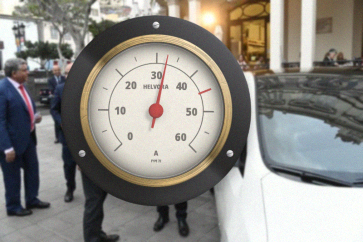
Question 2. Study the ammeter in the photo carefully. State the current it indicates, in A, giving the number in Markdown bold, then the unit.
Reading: **32.5** A
